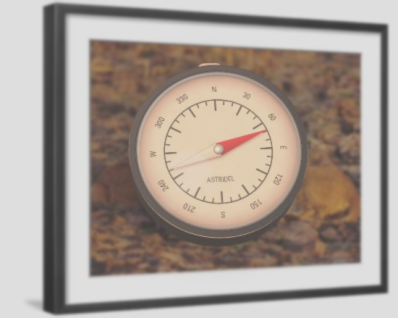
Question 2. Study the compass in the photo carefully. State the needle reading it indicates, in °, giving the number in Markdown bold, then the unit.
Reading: **70** °
